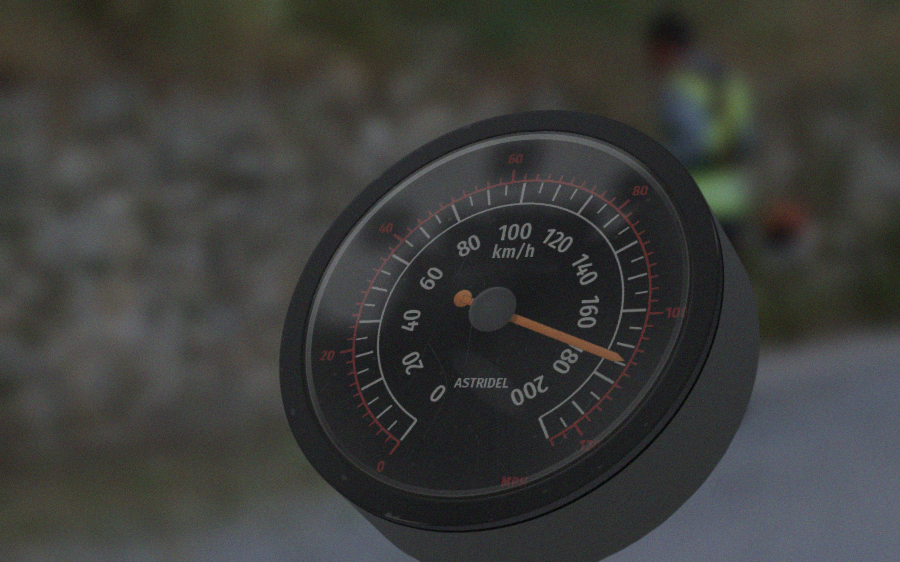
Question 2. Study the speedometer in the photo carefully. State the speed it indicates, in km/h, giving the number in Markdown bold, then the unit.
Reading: **175** km/h
